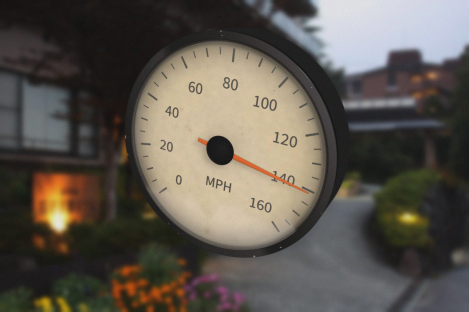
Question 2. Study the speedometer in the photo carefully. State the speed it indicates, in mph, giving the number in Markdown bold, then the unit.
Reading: **140** mph
